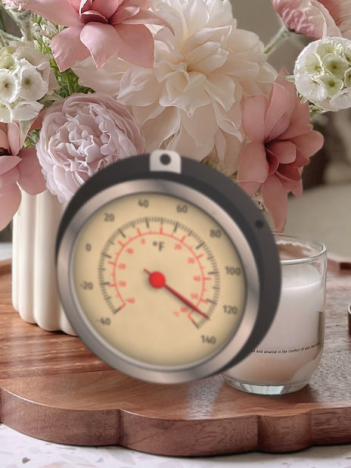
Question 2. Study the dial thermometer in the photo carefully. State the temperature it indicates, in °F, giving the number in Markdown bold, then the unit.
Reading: **130** °F
